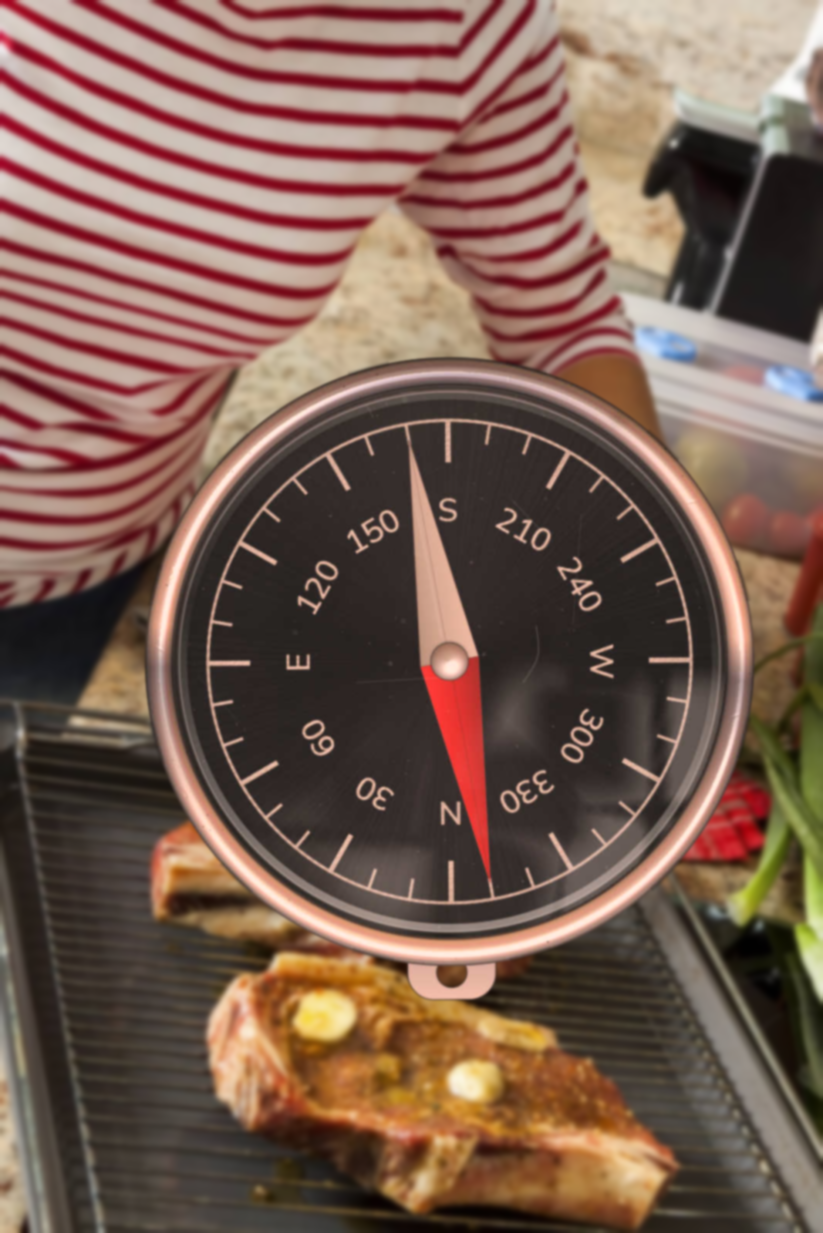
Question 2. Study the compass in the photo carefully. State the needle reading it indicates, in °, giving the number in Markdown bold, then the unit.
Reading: **350** °
